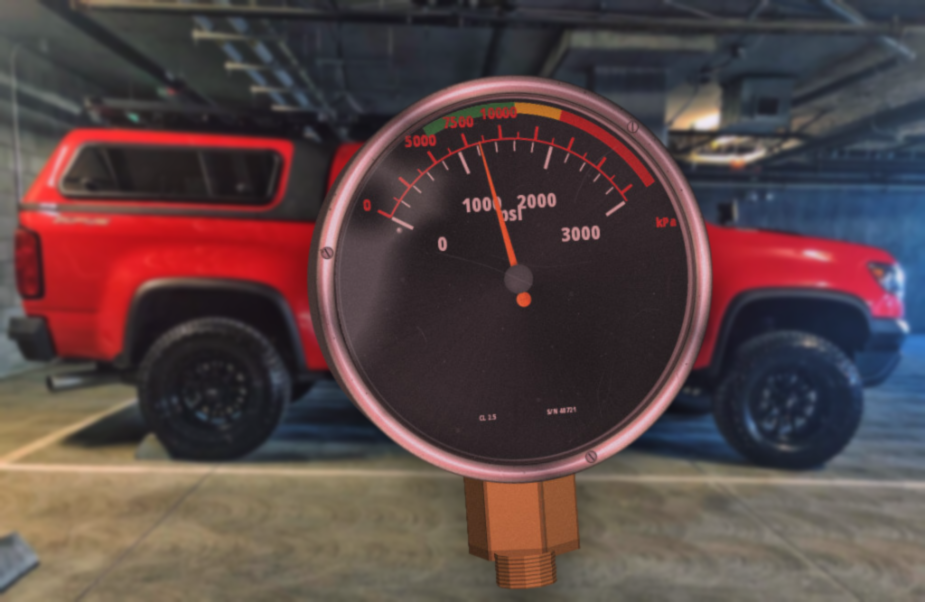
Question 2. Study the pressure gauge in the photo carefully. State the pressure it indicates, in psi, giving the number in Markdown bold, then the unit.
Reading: **1200** psi
